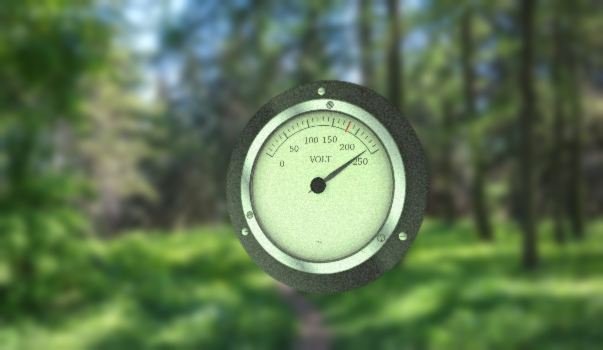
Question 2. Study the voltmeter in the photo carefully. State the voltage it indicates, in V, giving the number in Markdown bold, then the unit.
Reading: **240** V
